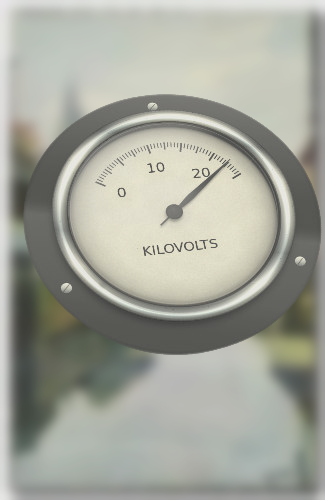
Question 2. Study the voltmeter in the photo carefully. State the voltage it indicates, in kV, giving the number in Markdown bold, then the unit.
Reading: **22.5** kV
